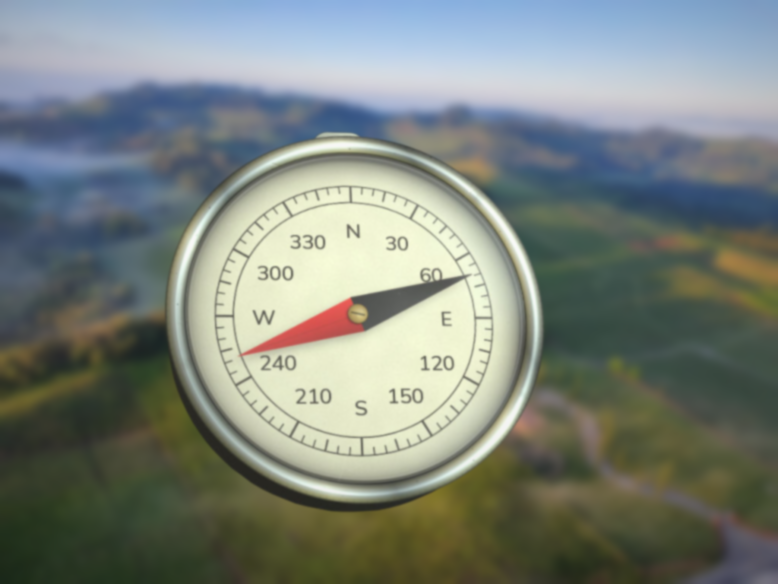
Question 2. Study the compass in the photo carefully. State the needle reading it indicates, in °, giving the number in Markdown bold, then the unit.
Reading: **250** °
